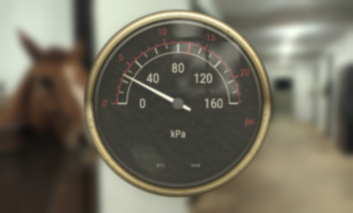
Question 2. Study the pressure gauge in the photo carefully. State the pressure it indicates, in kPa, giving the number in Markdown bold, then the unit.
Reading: **25** kPa
